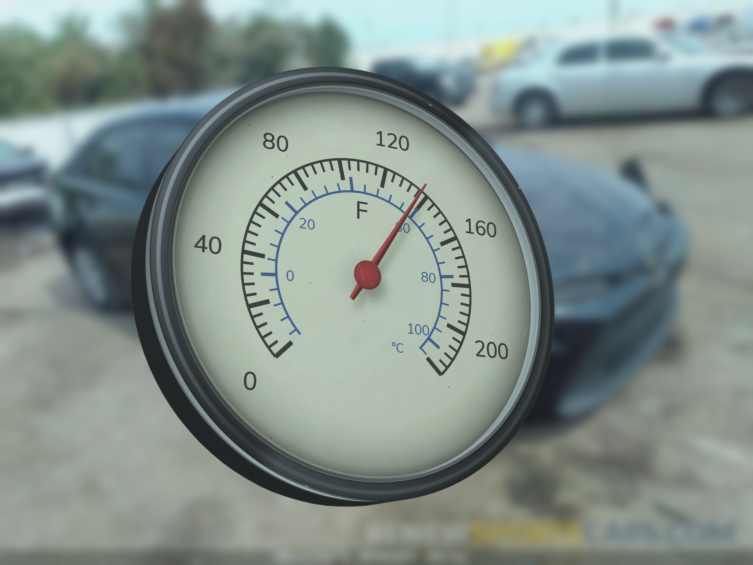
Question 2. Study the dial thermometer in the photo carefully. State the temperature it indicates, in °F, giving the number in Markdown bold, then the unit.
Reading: **136** °F
